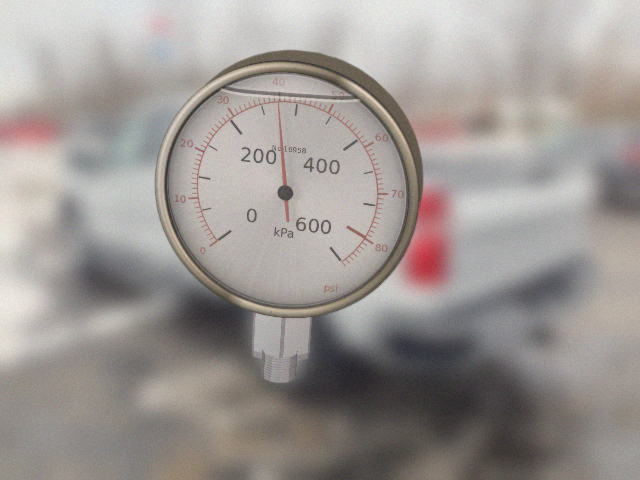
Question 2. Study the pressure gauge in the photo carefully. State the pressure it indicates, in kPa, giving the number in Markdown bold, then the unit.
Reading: **275** kPa
